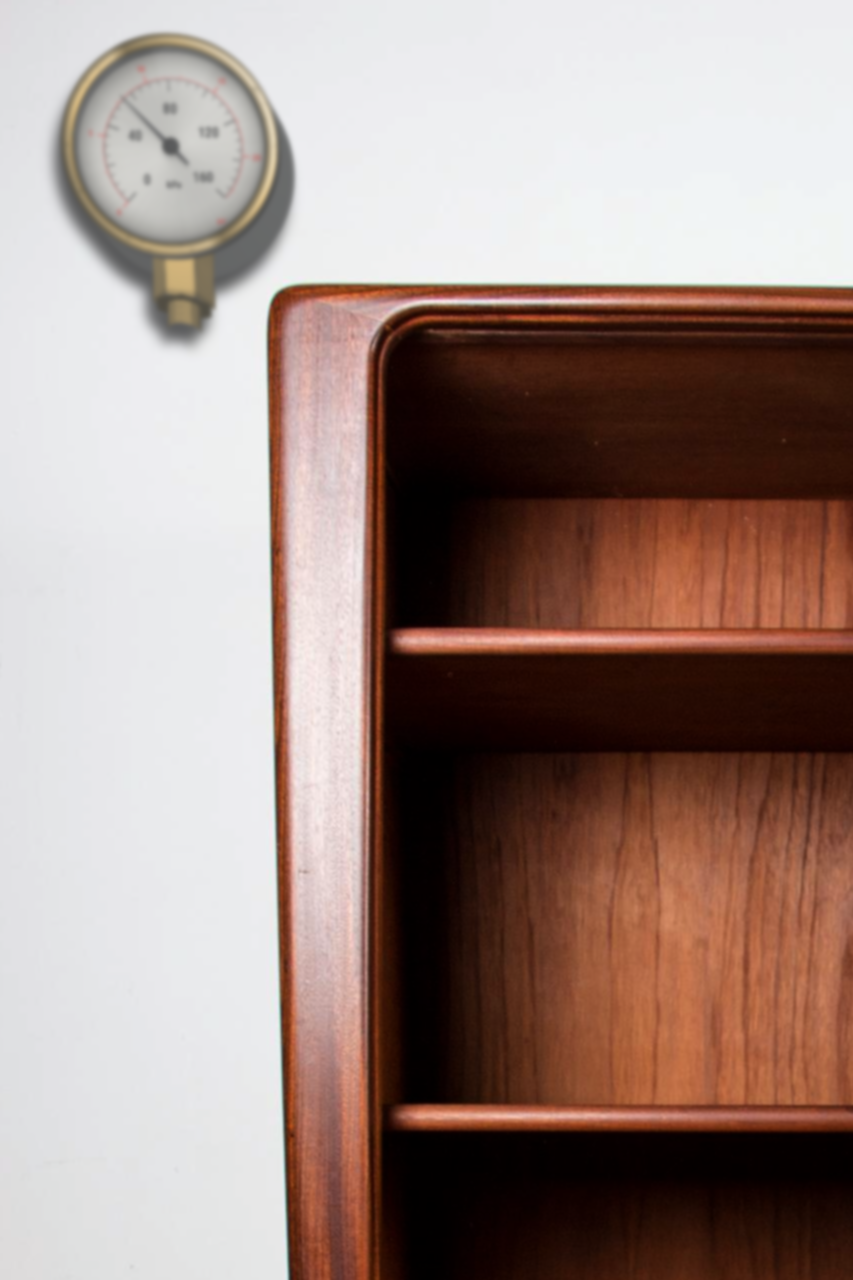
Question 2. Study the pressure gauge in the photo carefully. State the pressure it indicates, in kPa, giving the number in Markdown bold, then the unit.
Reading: **55** kPa
